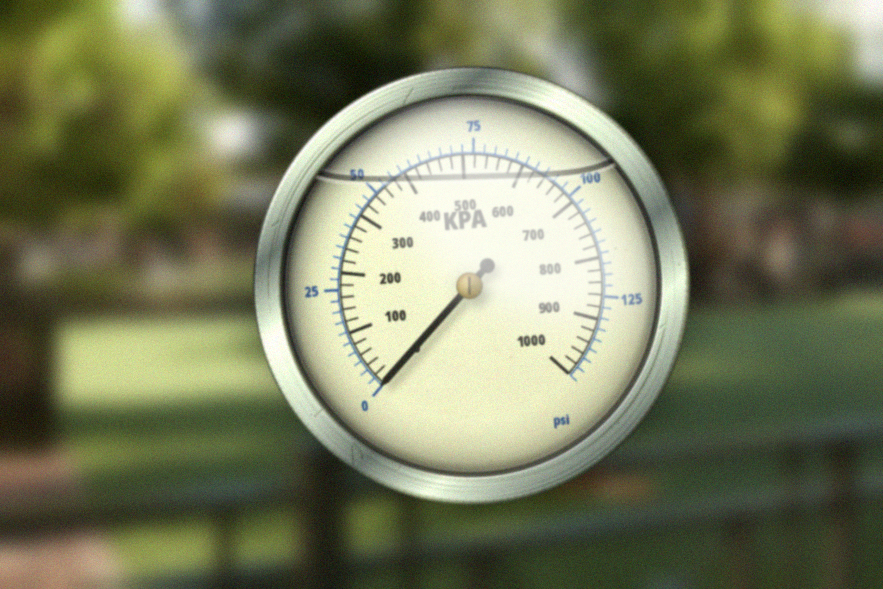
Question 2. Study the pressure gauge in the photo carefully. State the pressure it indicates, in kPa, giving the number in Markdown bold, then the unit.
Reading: **0** kPa
